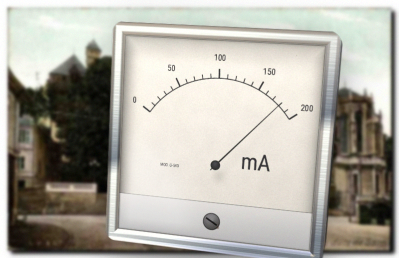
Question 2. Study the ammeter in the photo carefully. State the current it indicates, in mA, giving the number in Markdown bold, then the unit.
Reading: **180** mA
